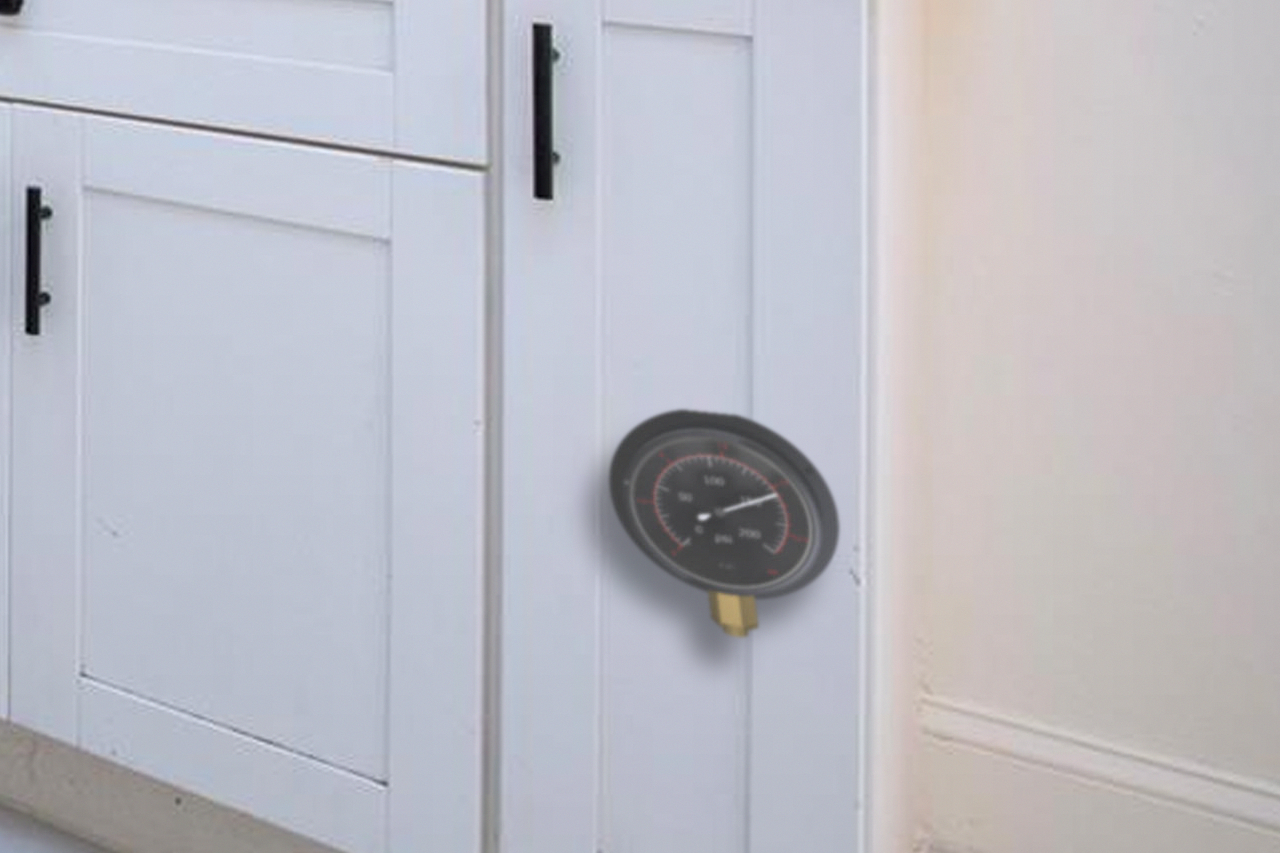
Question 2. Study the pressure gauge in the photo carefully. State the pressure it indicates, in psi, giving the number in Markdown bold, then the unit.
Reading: **150** psi
